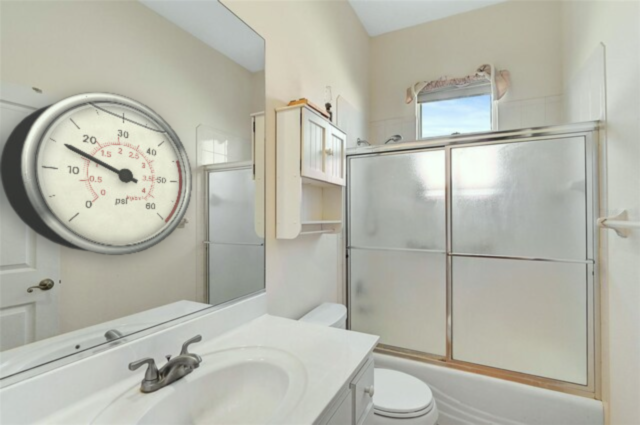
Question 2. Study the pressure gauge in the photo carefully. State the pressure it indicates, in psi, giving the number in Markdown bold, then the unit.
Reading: **15** psi
